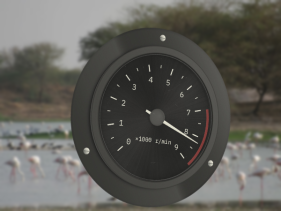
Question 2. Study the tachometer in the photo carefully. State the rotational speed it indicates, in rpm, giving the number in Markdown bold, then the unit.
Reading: **8250** rpm
